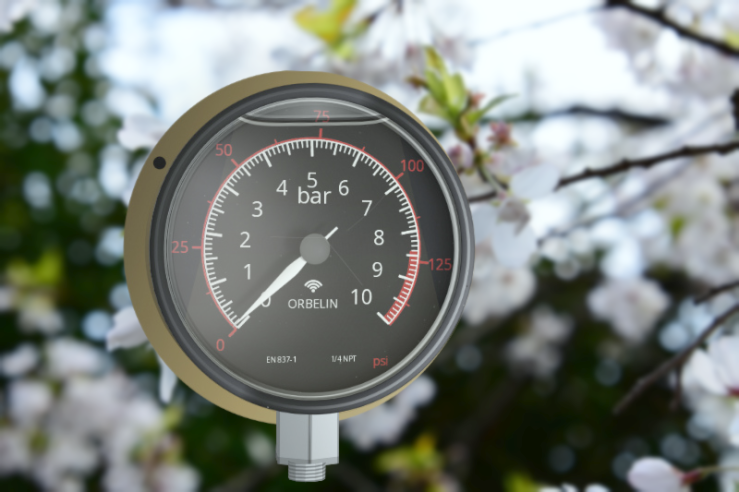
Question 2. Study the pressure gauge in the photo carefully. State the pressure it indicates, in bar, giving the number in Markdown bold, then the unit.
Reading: **0.1** bar
